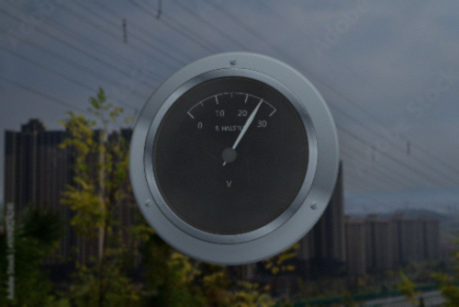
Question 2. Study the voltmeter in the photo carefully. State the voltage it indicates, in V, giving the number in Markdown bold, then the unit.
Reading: **25** V
